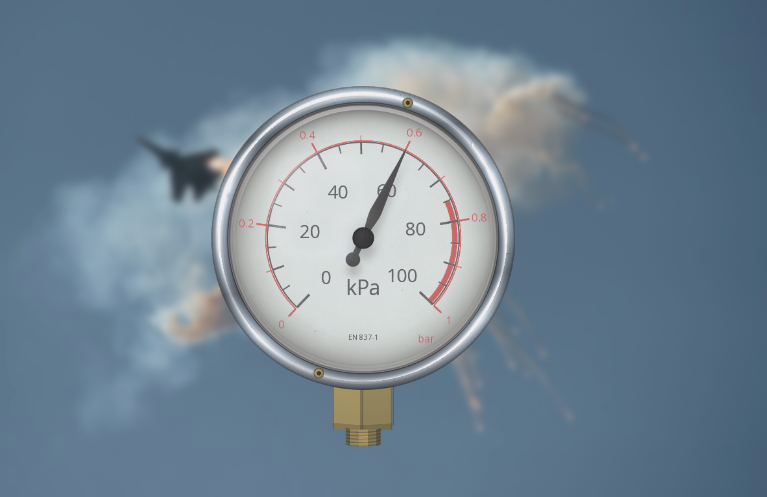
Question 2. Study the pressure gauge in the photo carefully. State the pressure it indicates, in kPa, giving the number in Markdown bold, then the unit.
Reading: **60** kPa
